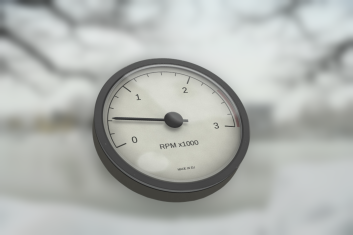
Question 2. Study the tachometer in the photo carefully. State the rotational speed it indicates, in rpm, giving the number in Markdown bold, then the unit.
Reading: **400** rpm
